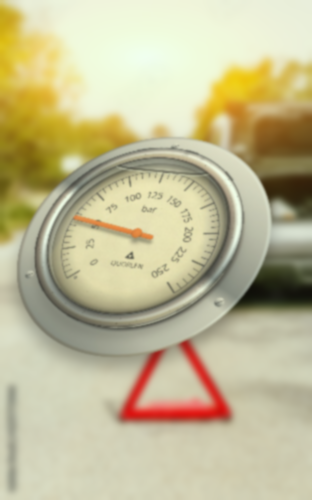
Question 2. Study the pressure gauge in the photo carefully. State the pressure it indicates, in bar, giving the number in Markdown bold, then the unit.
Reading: **50** bar
